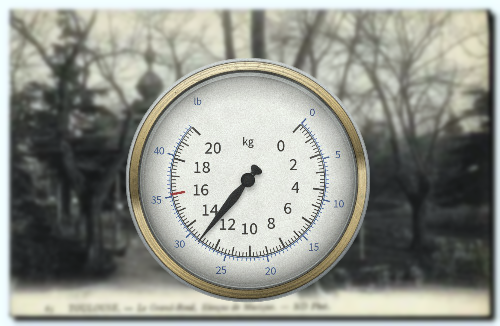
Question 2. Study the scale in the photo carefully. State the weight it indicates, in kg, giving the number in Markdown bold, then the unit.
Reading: **13** kg
